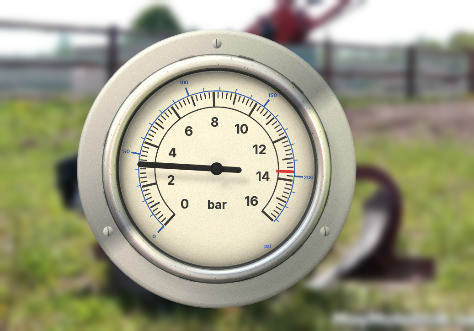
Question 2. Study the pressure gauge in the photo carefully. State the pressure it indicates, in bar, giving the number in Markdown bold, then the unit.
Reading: **3** bar
